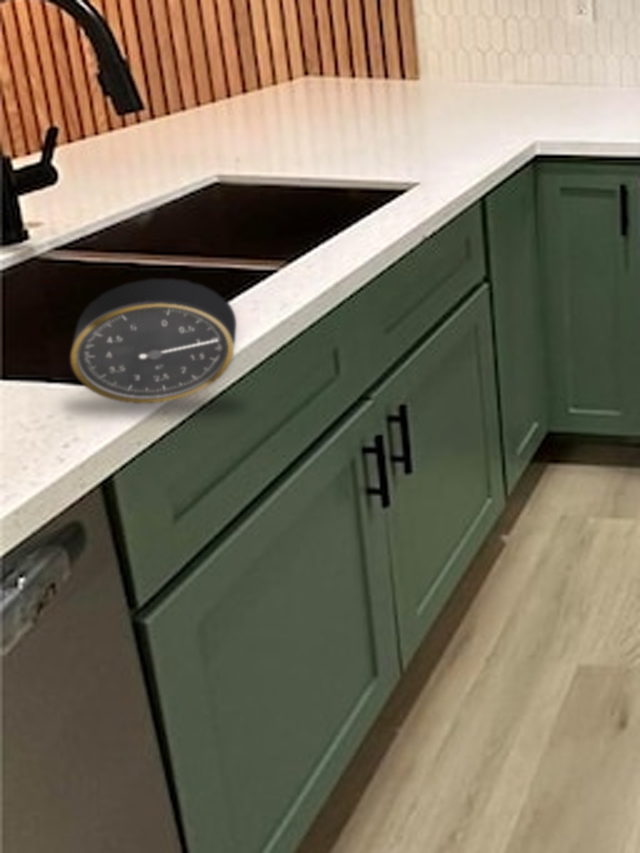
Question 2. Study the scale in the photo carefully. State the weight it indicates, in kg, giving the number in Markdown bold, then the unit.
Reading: **1** kg
